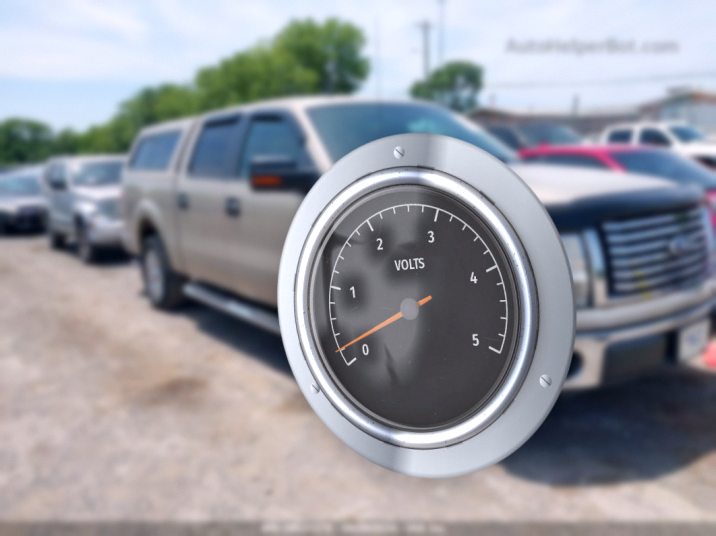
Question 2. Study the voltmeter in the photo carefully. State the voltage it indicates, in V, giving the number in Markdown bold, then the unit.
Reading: **0.2** V
